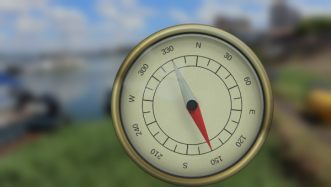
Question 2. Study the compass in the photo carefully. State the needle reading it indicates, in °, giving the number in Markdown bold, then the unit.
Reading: **150** °
